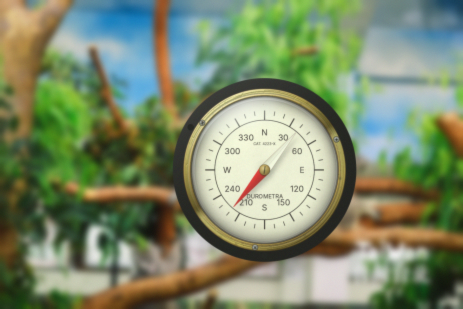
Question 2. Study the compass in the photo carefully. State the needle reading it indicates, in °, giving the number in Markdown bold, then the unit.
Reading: **220** °
